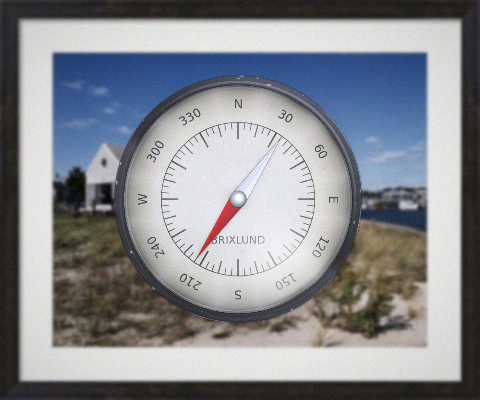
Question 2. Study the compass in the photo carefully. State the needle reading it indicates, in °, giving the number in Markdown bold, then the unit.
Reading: **215** °
